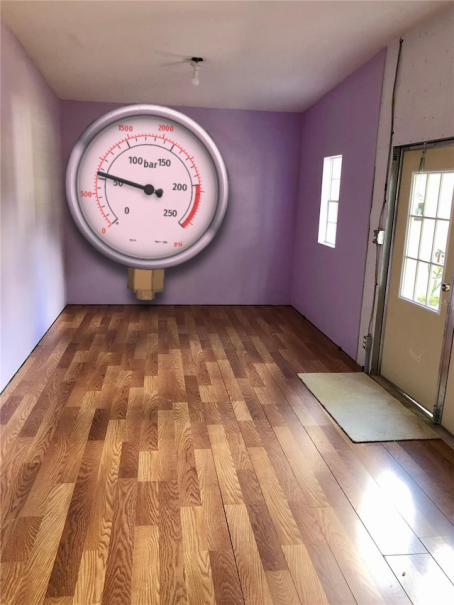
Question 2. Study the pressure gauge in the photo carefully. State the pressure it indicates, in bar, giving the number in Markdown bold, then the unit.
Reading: **55** bar
